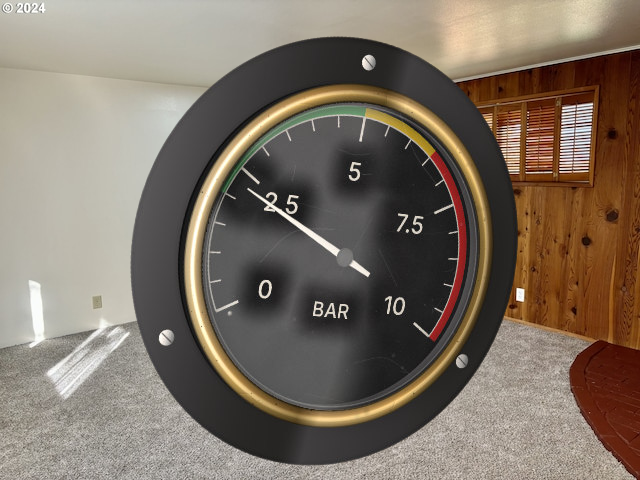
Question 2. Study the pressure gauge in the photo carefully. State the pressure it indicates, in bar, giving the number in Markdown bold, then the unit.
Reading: **2.25** bar
